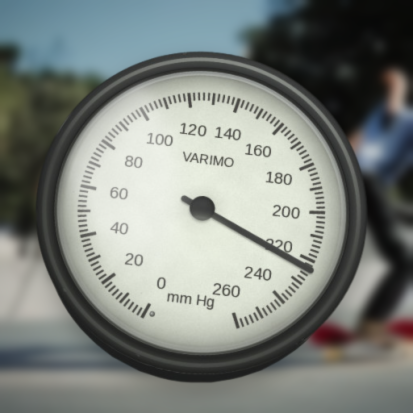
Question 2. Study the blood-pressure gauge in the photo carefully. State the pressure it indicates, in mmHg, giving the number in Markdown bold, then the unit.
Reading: **224** mmHg
